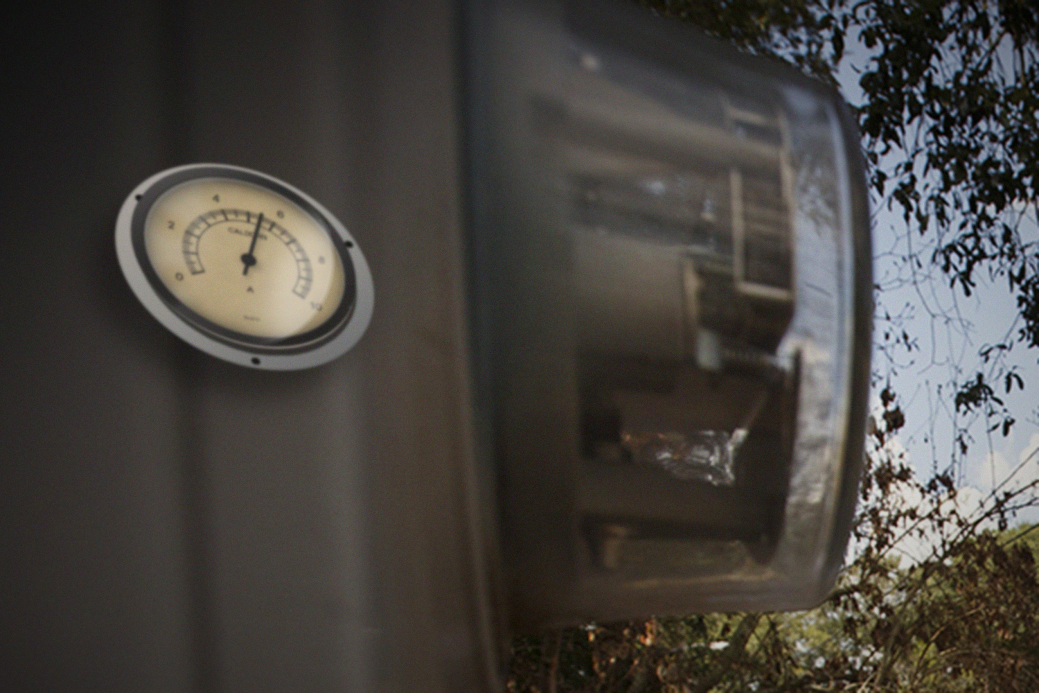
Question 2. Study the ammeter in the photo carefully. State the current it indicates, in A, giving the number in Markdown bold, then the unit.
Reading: **5.5** A
